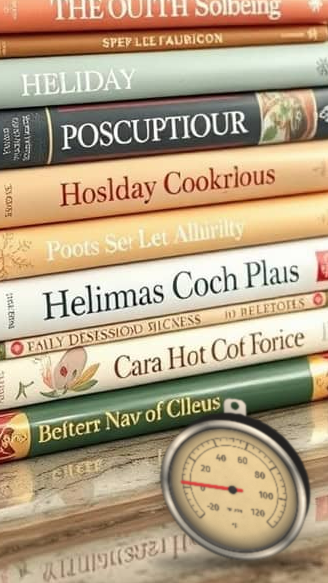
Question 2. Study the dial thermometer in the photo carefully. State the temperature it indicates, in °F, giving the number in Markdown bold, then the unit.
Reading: **4** °F
